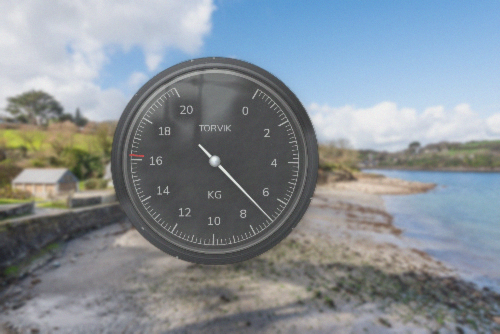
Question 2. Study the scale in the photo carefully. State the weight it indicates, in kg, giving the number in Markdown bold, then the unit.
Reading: **7** kg
